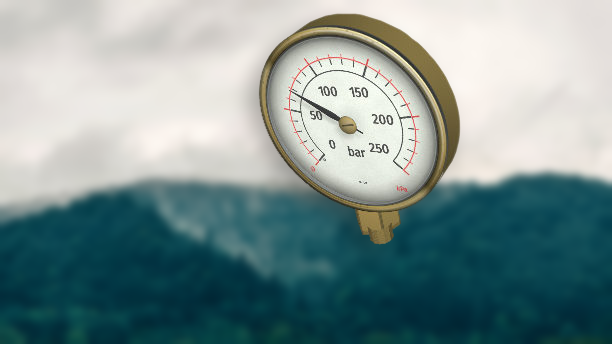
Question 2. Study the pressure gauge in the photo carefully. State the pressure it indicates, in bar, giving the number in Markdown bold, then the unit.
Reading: **70** bar
